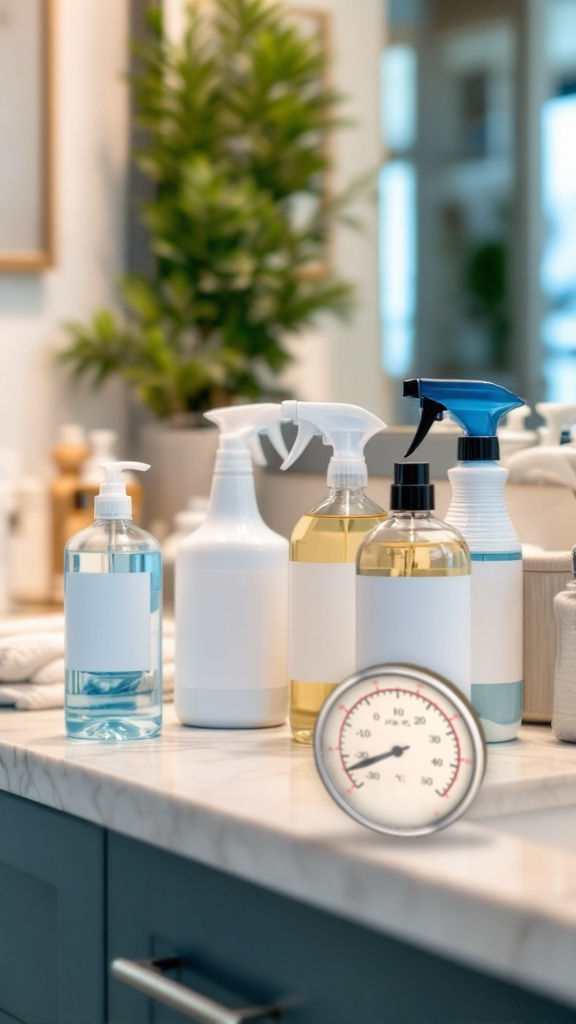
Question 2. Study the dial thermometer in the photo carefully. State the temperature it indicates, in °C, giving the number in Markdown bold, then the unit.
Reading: **-24** °C
